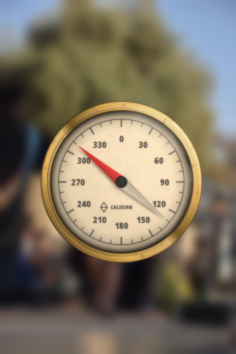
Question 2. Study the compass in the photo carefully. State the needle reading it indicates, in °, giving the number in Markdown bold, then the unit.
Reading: **310** °
